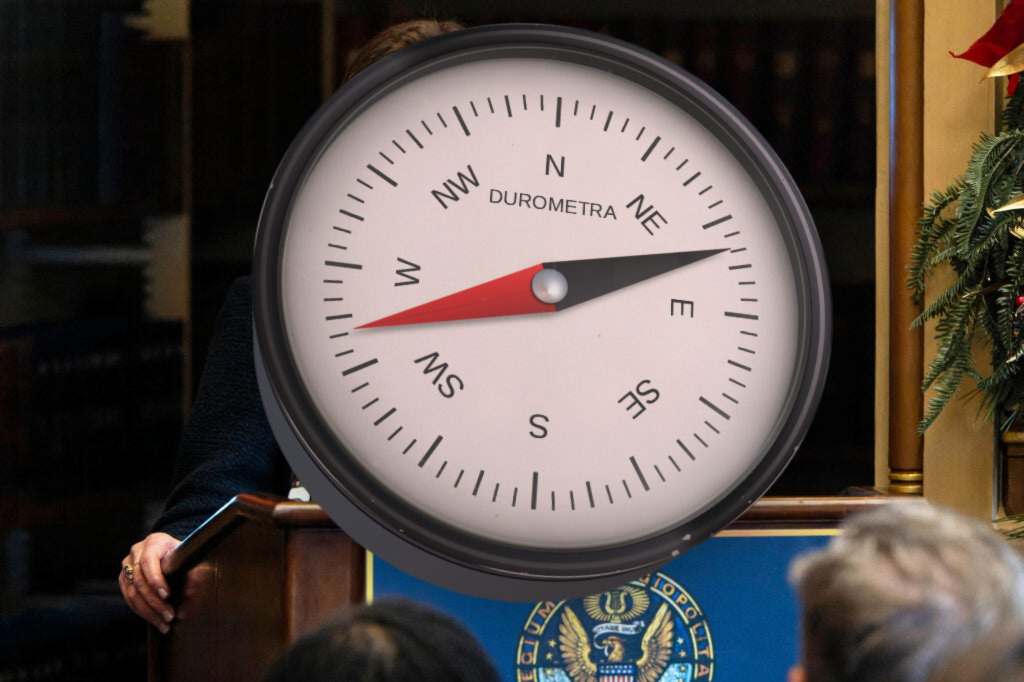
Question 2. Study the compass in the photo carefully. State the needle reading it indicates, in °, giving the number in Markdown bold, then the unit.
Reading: **250** °
